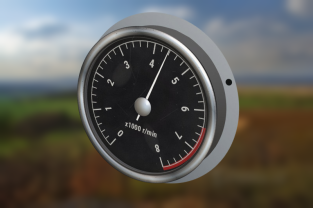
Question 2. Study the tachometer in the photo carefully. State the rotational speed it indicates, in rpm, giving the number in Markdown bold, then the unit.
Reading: **4400** rpm
